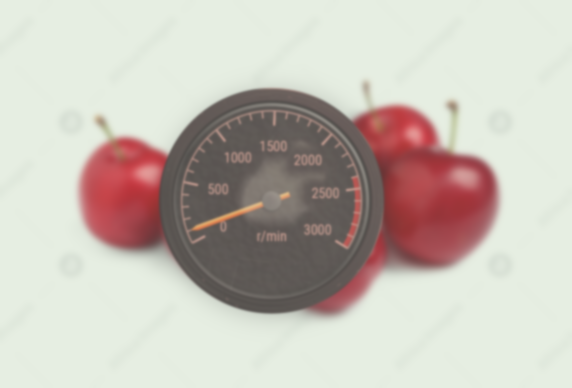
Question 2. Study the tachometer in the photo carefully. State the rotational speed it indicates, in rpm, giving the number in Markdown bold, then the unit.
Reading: **100** rpm
